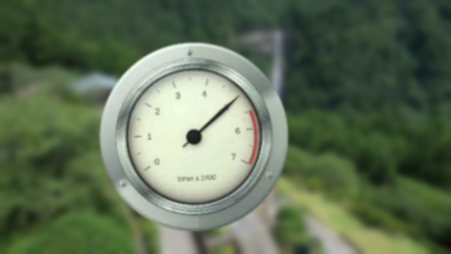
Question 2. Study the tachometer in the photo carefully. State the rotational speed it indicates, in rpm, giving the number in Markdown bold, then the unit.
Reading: **5000** rpm
